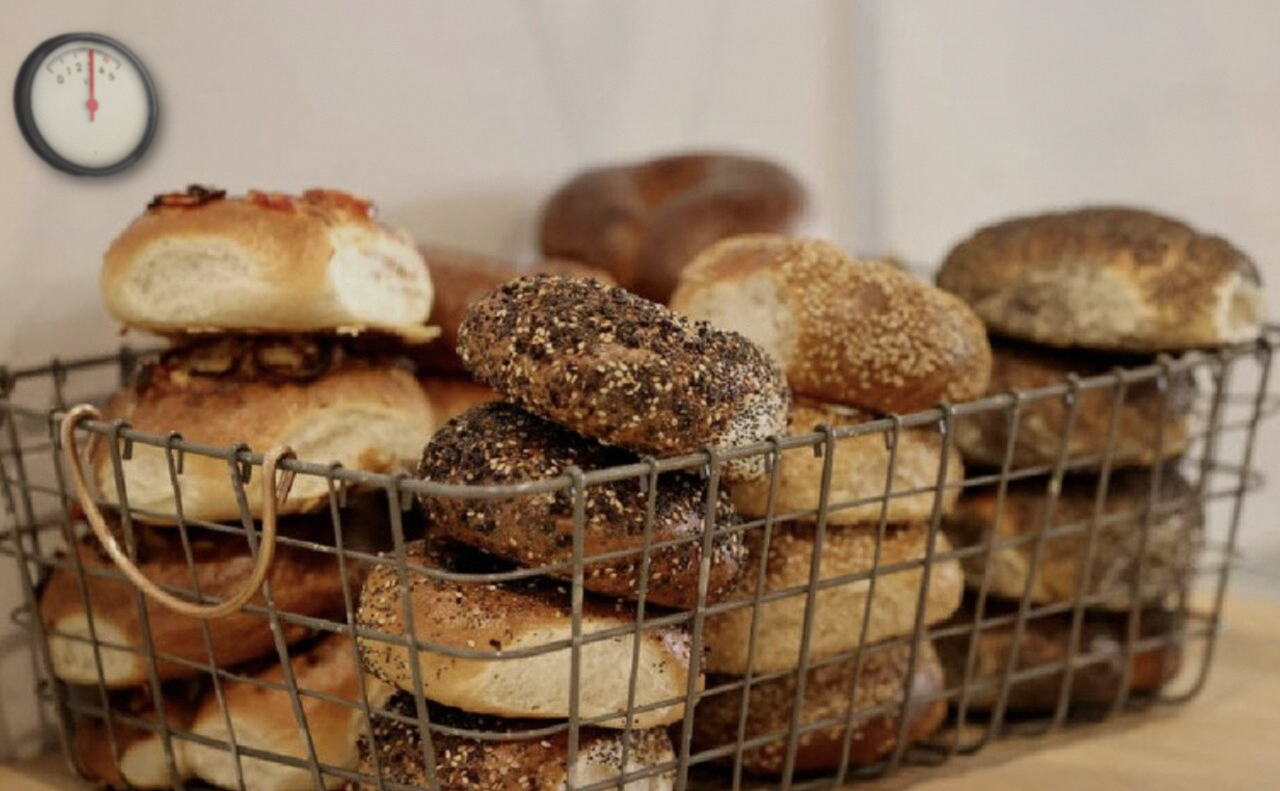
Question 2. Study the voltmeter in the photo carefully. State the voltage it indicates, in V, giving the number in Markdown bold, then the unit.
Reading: **3** V
